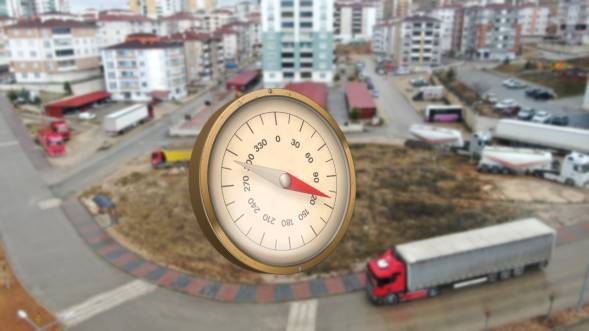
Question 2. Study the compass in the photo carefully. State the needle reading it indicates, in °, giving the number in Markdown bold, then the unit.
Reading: **112.5** °
